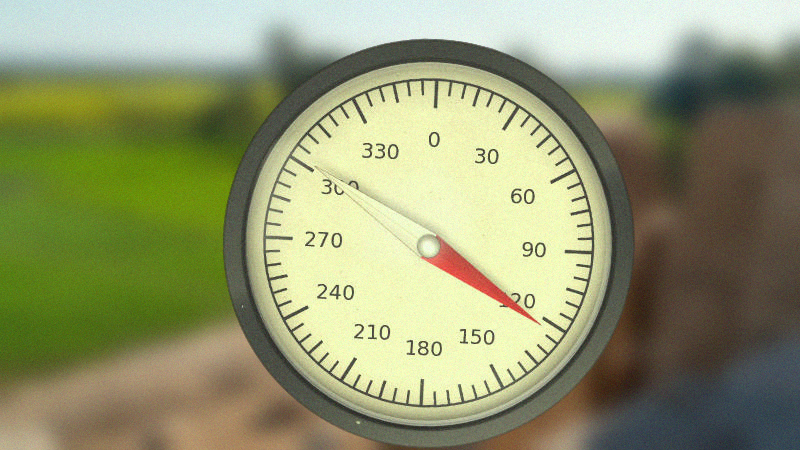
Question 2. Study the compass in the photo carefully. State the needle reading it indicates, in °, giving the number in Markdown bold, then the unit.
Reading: **122.5** °
